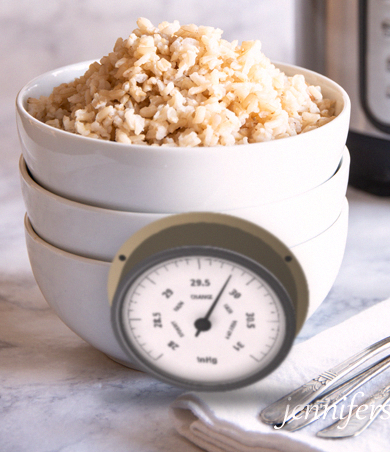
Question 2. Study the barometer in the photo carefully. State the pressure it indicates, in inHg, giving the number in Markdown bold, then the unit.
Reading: **29.8** inHg
